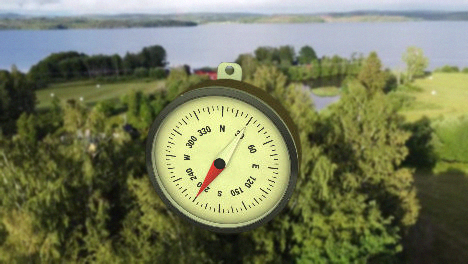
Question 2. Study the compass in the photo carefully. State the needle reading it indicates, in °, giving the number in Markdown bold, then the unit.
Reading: **210** °
